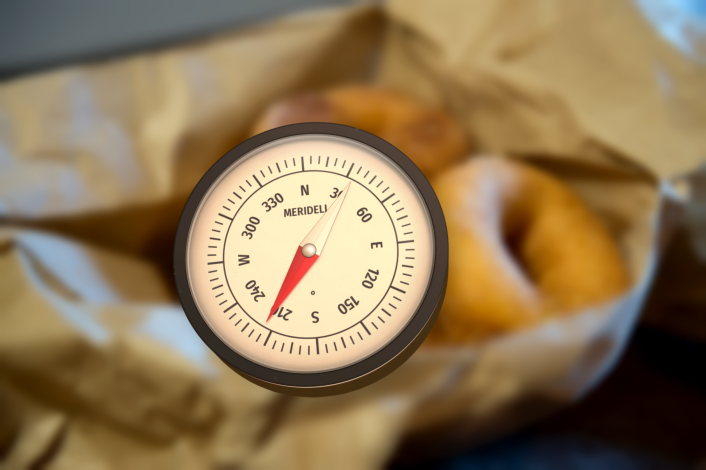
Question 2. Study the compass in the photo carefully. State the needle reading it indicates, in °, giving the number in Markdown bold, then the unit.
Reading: **215** °
